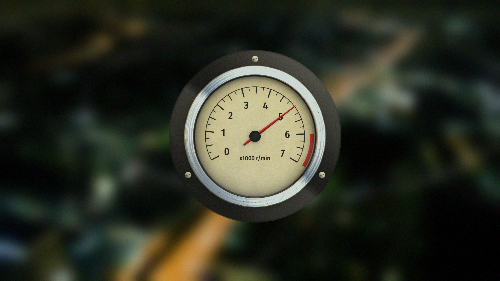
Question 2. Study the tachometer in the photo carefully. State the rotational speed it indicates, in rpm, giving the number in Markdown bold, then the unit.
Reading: **5000** rpm
